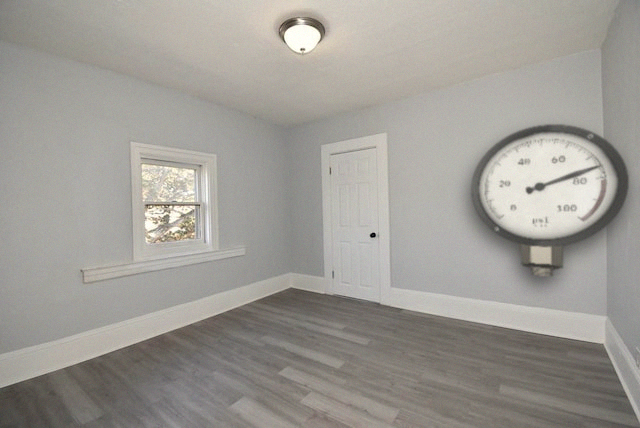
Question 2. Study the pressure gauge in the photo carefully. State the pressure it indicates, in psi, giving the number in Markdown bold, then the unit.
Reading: **75** psi
